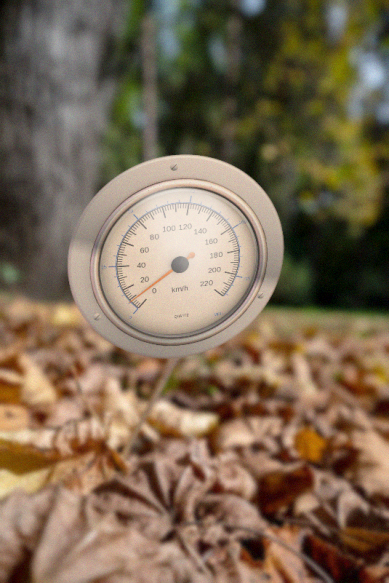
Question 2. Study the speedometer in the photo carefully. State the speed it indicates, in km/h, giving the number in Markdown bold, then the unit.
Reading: **10** km/h
